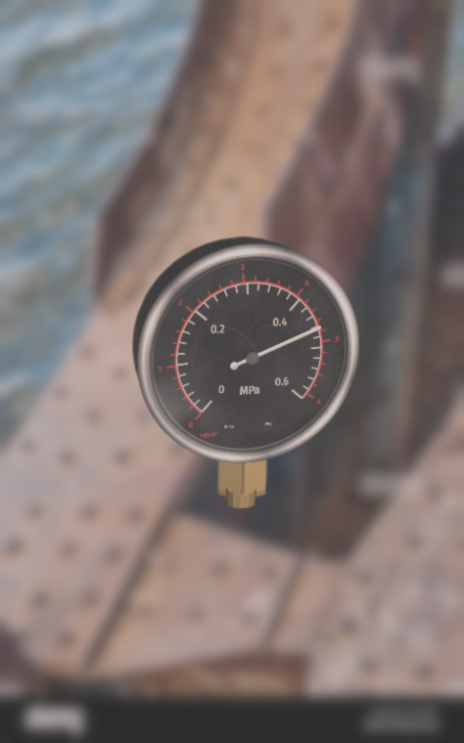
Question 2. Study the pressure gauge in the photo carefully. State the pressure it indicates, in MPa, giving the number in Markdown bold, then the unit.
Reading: **0.46** MPa
